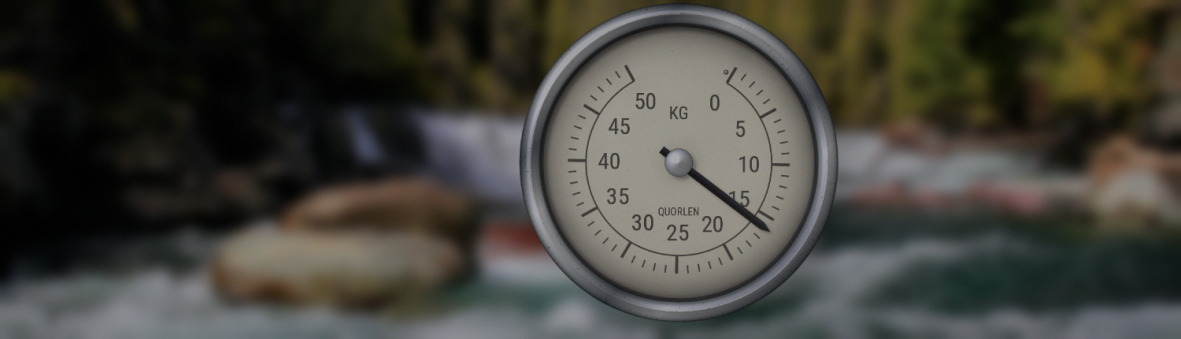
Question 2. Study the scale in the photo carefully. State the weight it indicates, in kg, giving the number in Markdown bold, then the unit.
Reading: **16** kg
